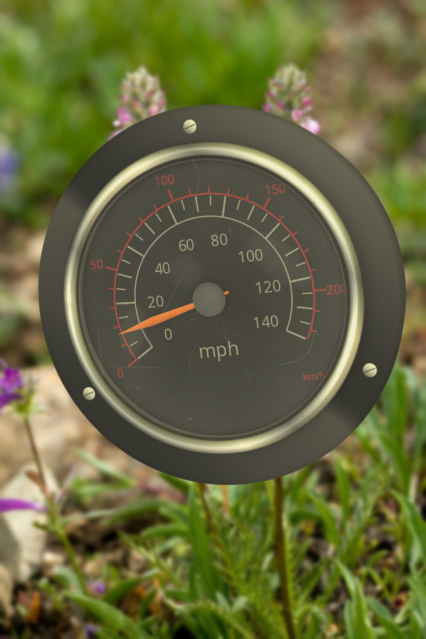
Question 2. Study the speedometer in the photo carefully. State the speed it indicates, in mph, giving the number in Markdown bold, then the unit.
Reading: **10** mph
